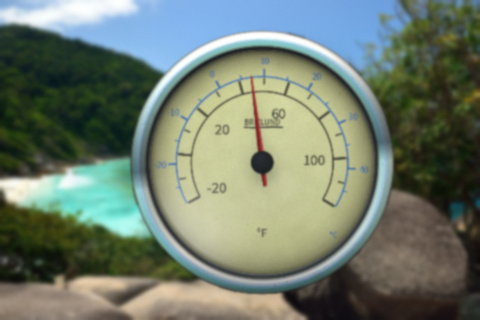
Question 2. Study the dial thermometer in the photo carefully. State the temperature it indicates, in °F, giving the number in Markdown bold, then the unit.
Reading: **45** °F
